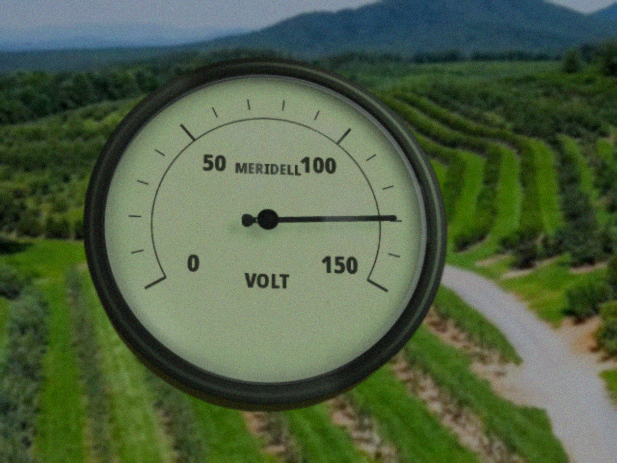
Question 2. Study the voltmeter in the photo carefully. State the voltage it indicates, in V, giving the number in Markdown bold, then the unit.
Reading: **130** V
